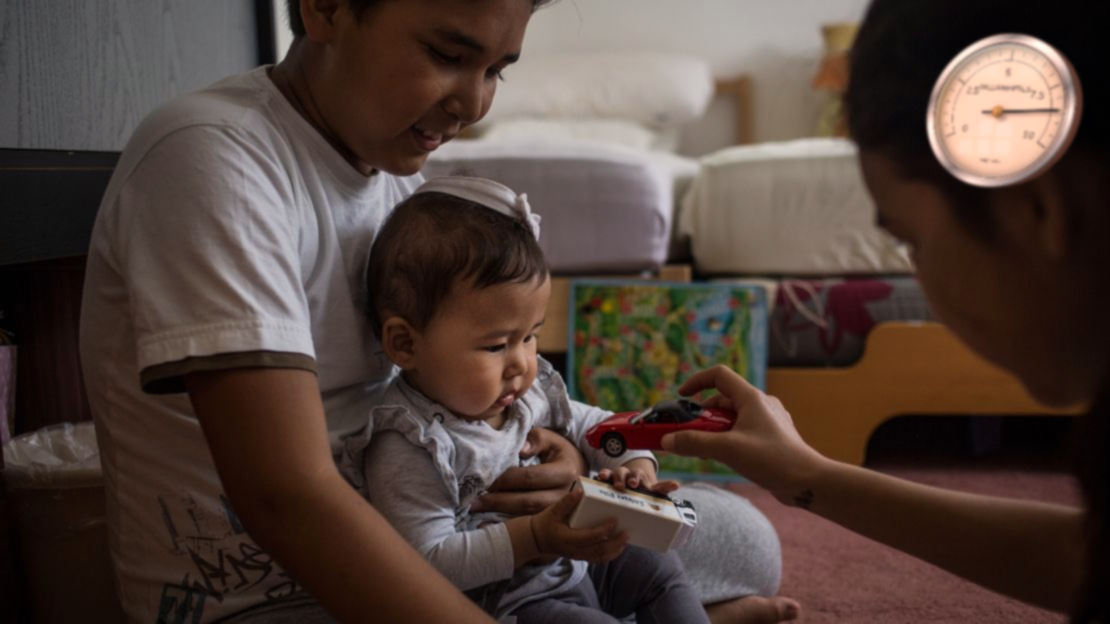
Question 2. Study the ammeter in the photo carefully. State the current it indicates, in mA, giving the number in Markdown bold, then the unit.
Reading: **8.5** mA
